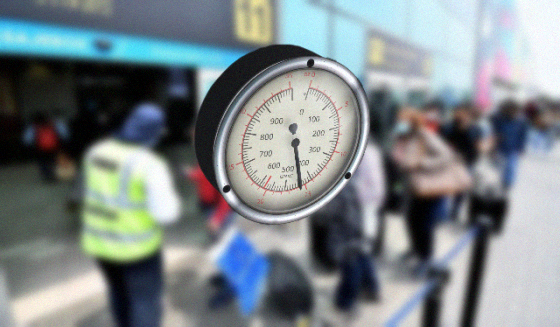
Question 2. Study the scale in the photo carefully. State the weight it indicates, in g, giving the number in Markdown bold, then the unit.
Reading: **450** g
